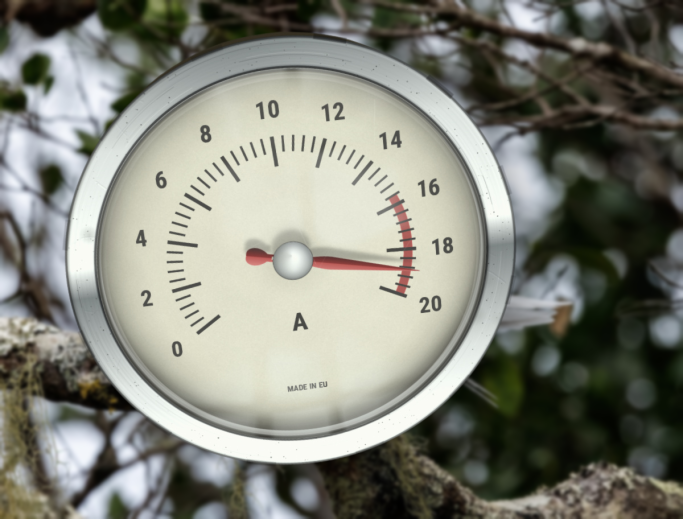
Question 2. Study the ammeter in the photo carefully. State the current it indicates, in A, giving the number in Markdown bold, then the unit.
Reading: **18.8** A
